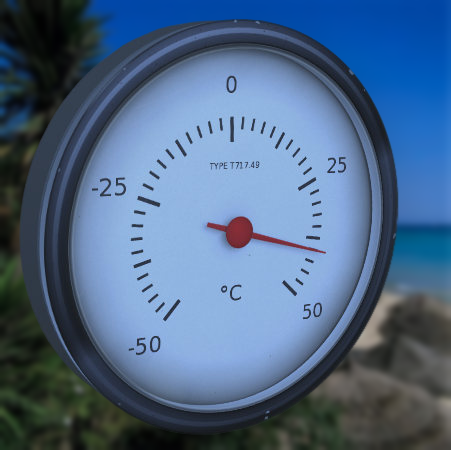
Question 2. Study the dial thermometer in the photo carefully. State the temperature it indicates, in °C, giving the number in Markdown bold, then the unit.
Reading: **40** °C
